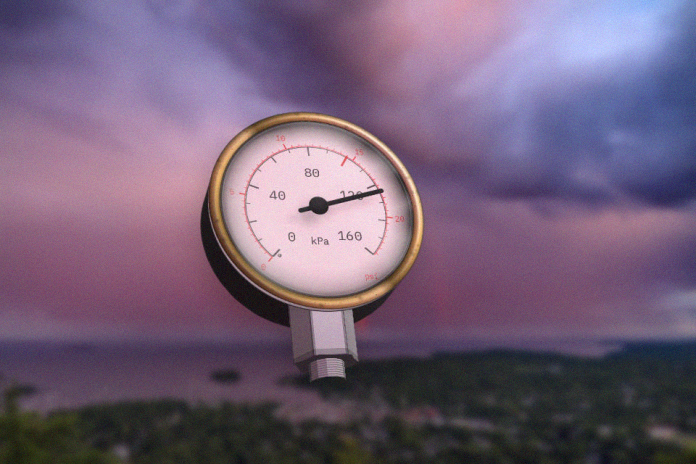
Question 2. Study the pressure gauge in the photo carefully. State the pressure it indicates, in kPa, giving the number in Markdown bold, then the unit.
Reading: **125** kPa
